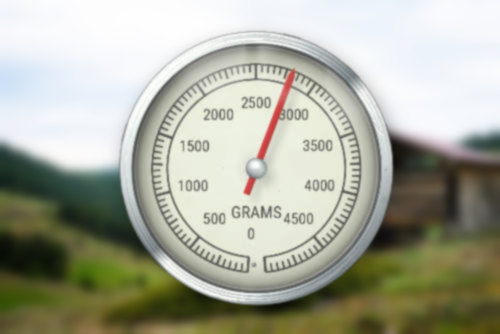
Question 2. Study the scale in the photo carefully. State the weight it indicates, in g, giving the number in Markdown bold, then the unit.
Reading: **2800** g
